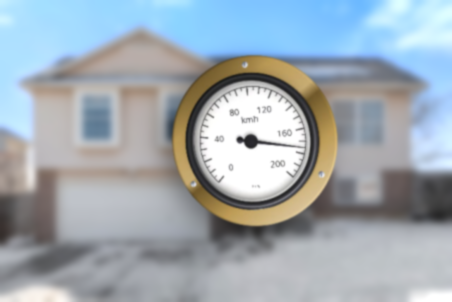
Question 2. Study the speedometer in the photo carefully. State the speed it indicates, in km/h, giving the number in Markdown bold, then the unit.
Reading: **175** km/h
